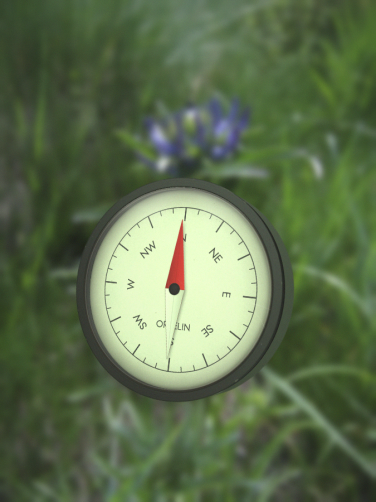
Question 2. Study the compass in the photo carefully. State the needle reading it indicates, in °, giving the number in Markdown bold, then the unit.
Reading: **0** °
